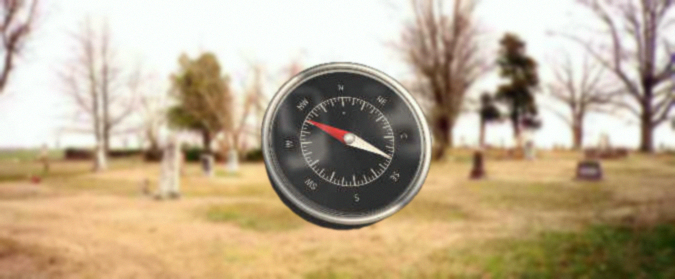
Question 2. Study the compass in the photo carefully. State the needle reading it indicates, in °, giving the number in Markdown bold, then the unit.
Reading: **300** °
